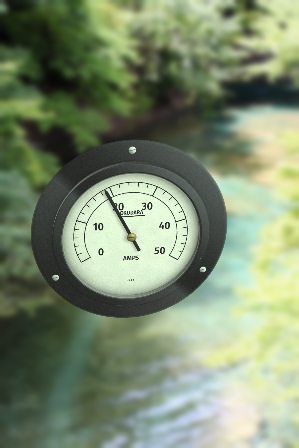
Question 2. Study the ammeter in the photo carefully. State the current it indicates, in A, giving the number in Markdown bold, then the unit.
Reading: **19** A
